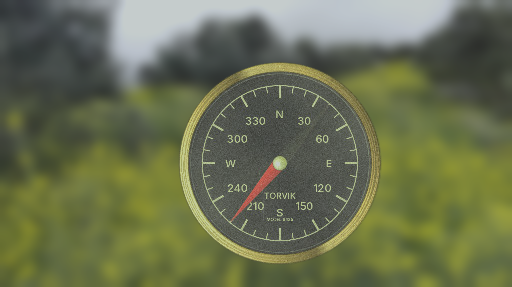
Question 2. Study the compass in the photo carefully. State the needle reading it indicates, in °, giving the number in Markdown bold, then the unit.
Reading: **220** °
